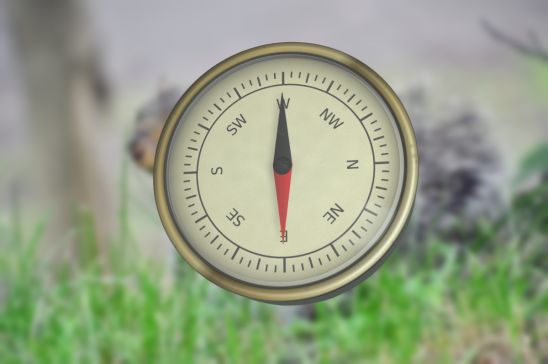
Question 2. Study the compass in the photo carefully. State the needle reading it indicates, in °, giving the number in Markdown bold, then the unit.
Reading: **90** °
